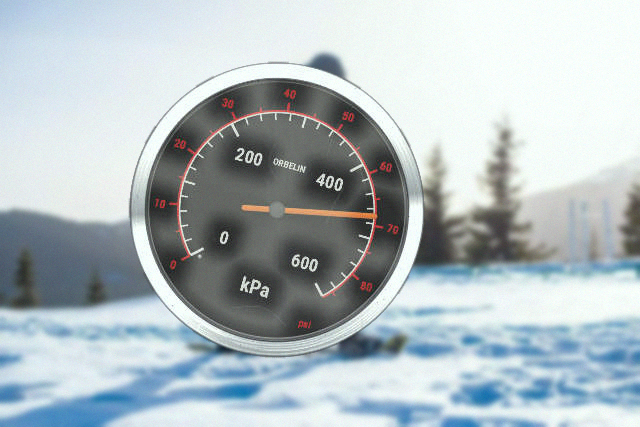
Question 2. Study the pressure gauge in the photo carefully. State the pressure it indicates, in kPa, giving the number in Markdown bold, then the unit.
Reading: **470** kPa
